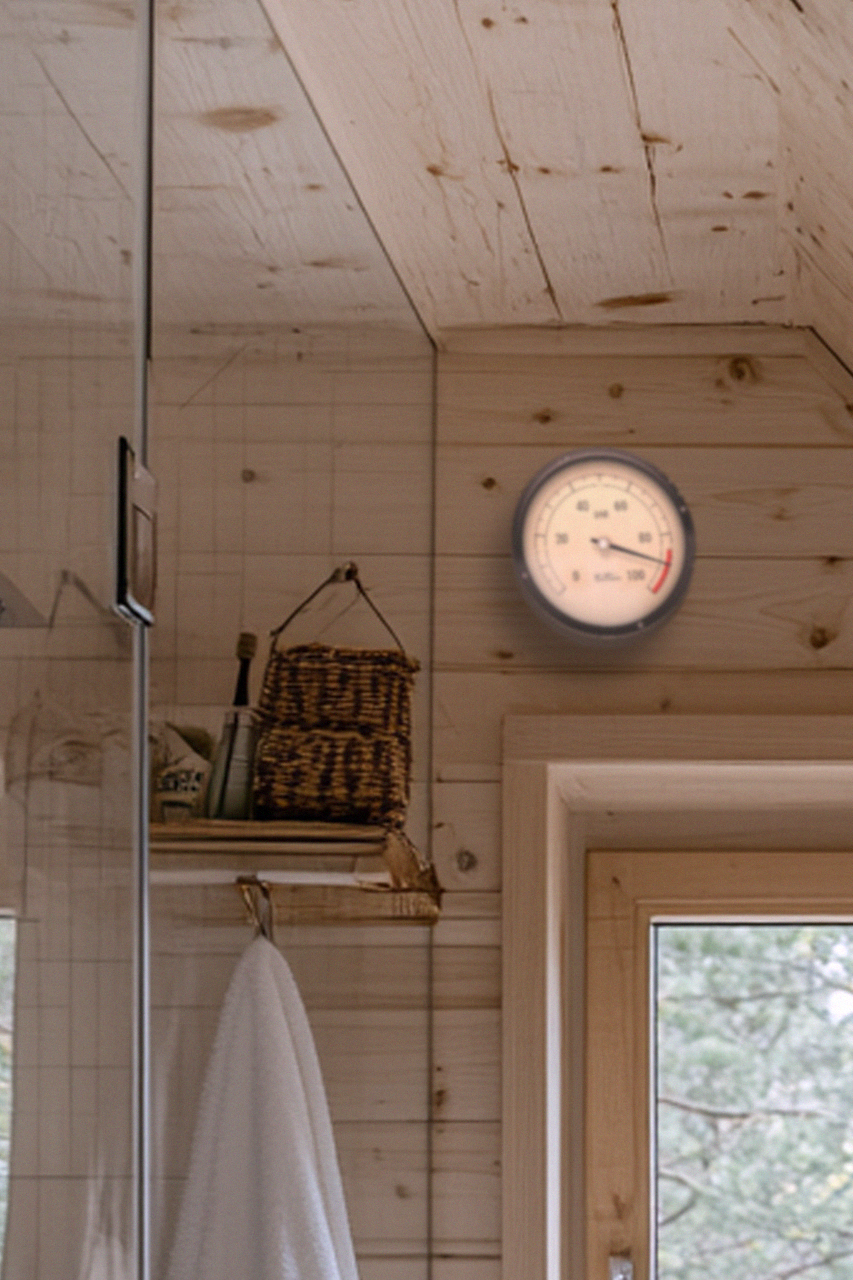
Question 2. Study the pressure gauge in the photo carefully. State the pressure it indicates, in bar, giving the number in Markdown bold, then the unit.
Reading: **90** bar
